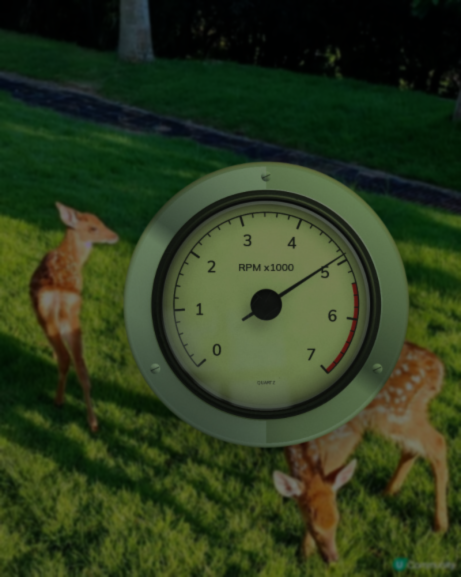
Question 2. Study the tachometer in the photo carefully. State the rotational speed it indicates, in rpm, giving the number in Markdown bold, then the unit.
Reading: **4900** rpm
